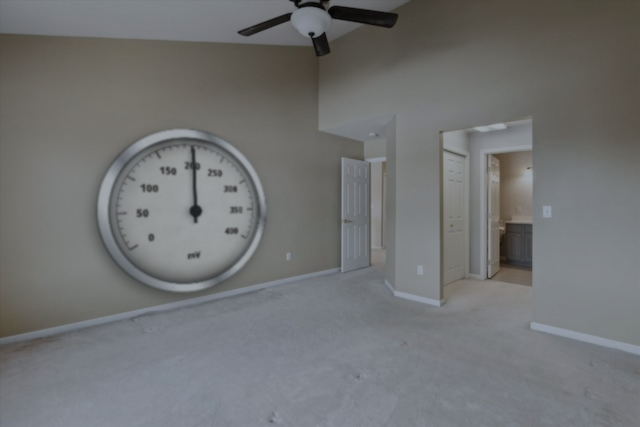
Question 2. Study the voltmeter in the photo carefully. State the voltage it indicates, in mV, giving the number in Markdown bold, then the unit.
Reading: **200** mV
